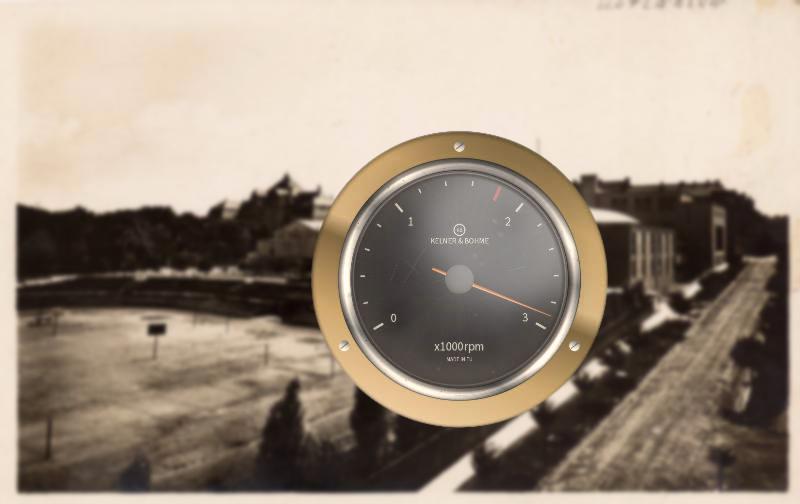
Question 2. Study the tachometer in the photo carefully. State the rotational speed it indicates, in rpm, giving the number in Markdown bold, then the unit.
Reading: **2900** rpm
